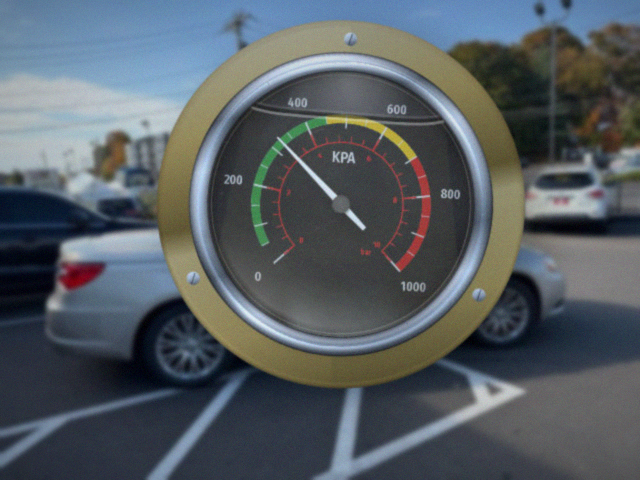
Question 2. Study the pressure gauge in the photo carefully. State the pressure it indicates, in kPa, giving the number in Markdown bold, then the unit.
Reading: **325** kPa
